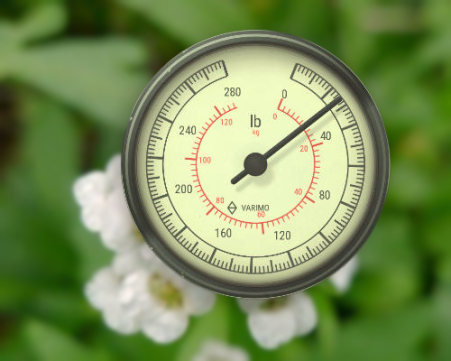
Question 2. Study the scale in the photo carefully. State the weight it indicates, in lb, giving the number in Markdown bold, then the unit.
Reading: **26** lb
